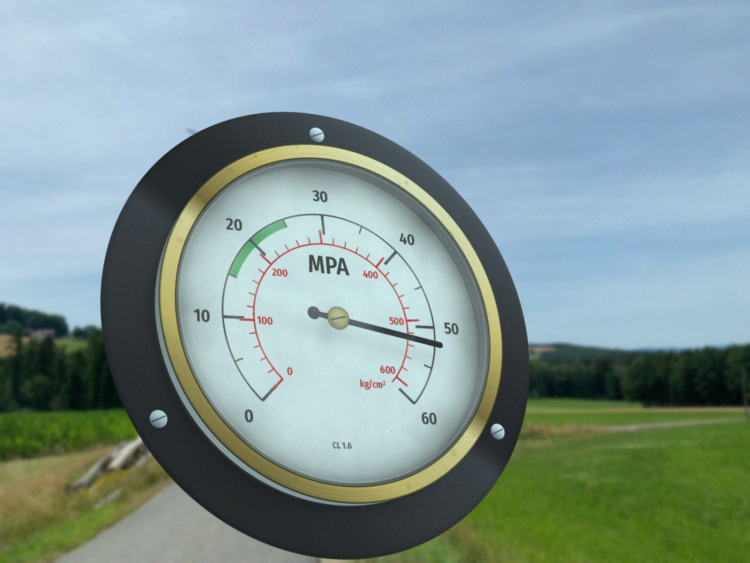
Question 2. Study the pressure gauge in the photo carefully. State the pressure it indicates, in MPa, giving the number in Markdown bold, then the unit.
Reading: **52.5** MPa
